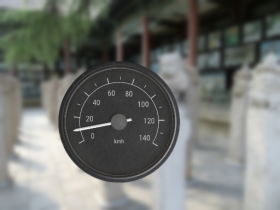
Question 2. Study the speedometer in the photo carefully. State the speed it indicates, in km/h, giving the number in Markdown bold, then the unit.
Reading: **10** km/h
